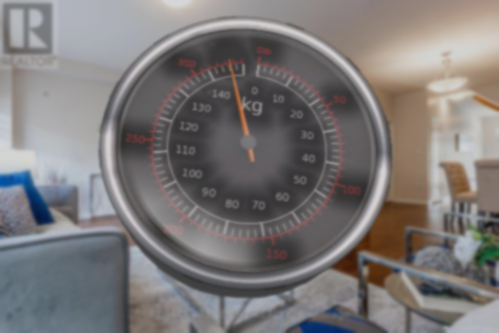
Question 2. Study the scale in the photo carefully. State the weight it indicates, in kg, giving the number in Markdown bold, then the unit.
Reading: **146** kg
